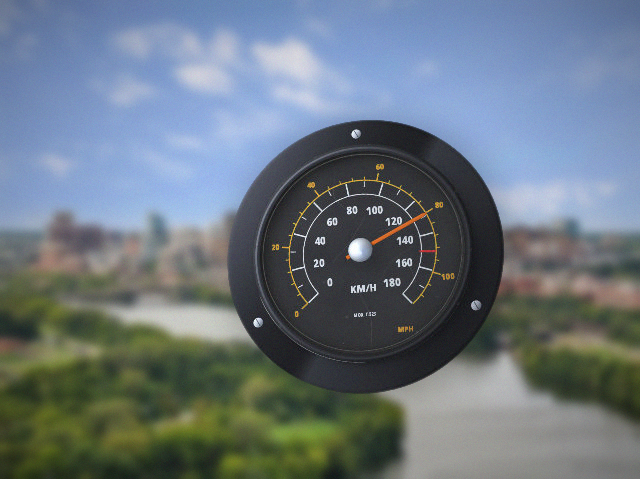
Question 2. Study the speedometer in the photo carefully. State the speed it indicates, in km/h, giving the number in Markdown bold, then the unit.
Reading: **130** km/h
